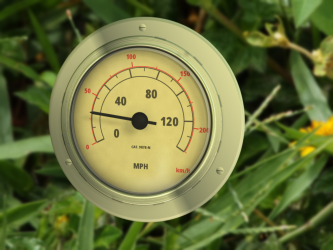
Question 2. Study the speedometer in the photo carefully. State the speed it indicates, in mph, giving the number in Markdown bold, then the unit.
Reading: **20** mph
